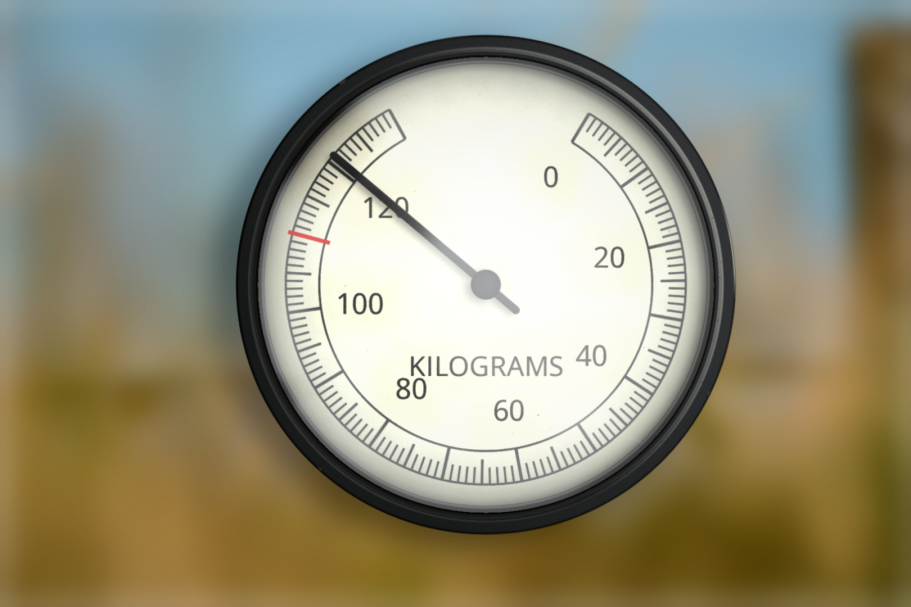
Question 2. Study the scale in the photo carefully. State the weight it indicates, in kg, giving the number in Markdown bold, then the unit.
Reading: **121** kg
